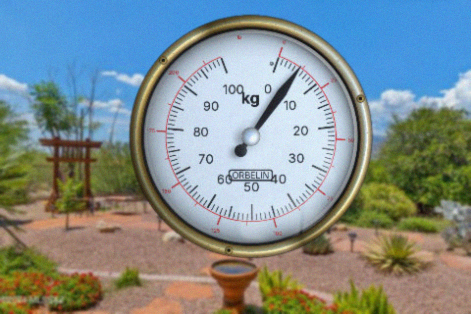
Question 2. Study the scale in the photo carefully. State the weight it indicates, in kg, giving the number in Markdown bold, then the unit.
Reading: **5** kg
